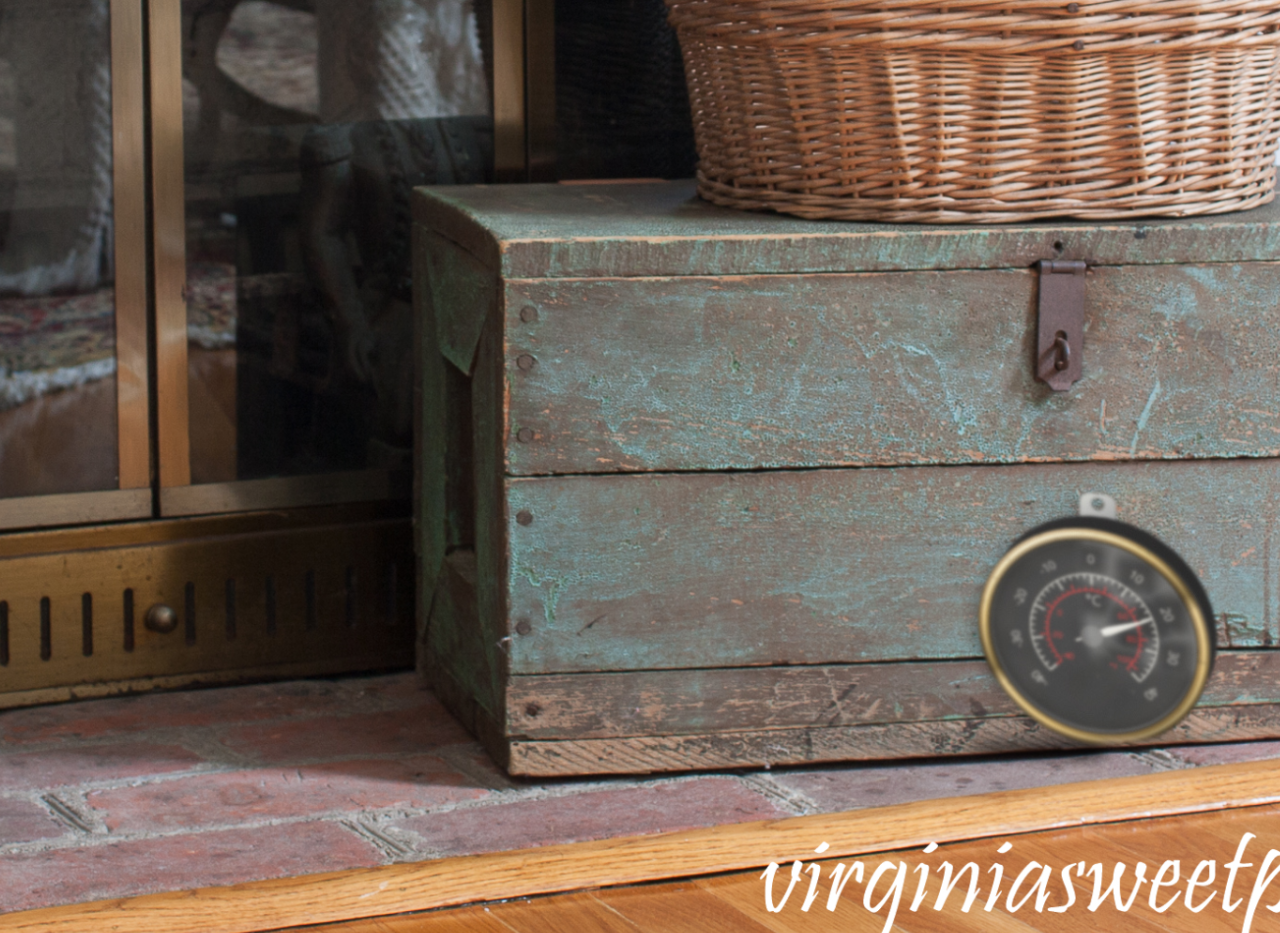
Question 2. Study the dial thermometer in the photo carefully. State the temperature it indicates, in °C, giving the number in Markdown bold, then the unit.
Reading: **20** °C
